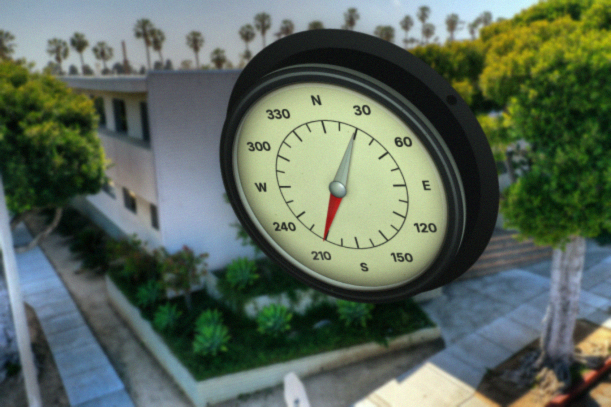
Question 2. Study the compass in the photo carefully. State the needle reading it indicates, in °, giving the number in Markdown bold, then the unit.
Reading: **210** °
